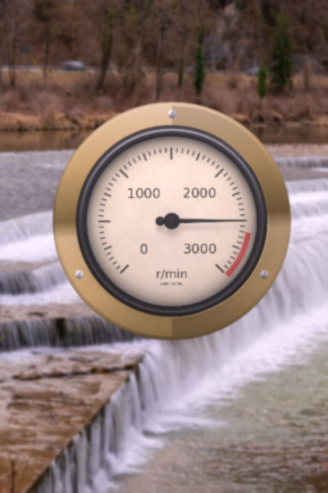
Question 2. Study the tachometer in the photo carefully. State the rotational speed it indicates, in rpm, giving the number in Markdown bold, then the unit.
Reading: **2500** rpm
